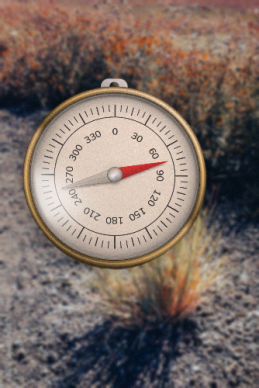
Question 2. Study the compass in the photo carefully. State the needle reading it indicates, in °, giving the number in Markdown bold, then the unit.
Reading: **75** °
